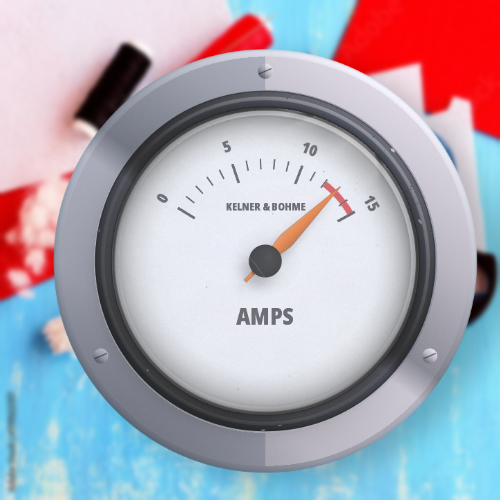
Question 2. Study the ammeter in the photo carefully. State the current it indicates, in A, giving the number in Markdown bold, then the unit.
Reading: **13** A
